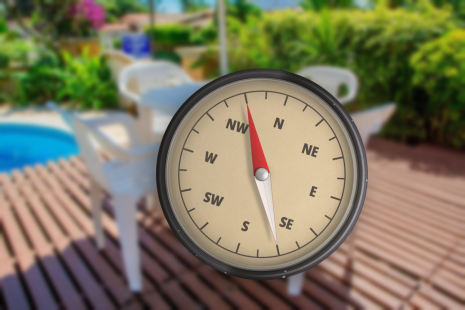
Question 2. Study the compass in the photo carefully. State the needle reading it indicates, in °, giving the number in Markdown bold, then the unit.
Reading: **330** °
